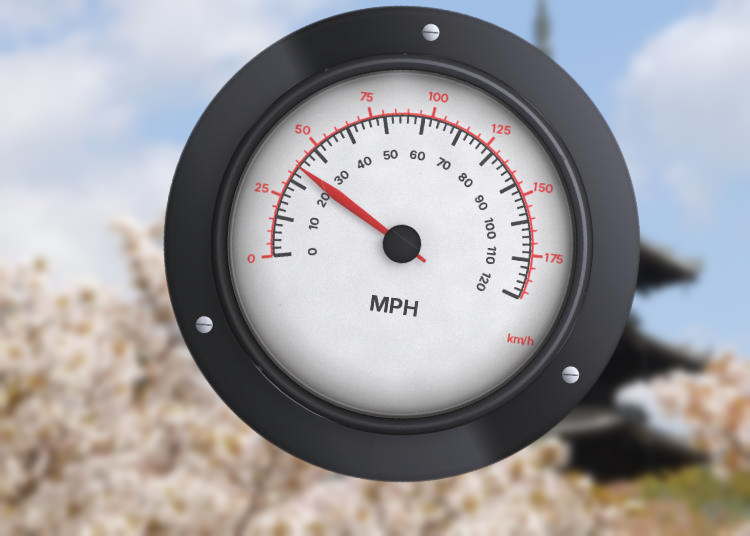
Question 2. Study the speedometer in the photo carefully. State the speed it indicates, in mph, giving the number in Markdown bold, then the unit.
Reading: **24** mph
